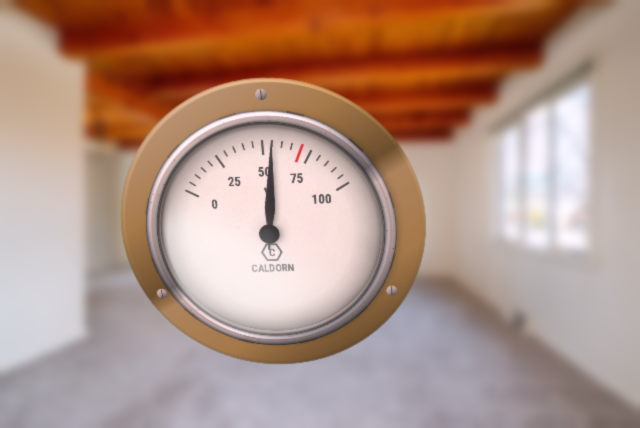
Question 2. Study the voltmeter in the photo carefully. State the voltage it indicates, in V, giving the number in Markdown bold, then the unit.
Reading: **55** V
